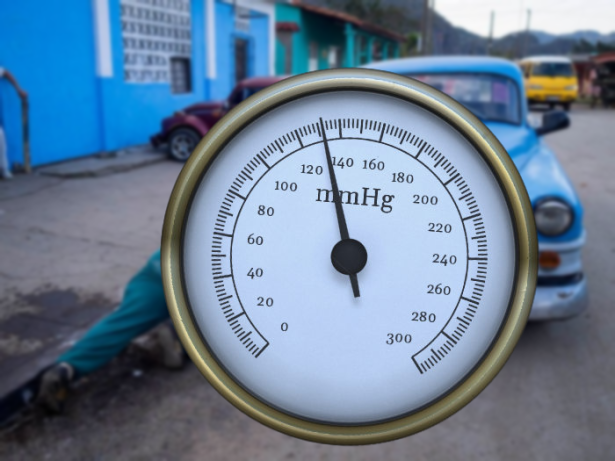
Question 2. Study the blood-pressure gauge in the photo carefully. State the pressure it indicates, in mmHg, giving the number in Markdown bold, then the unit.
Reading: **132** mmHg
